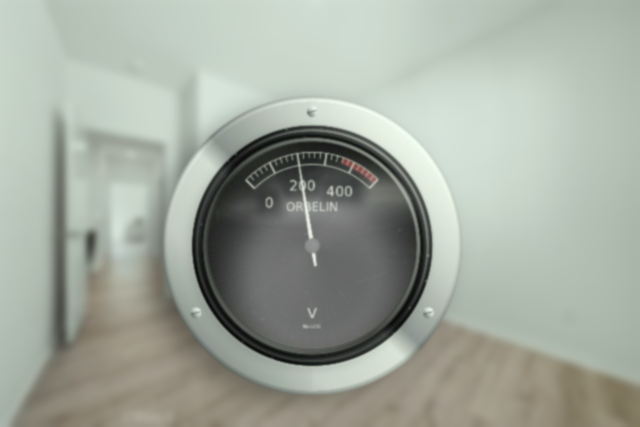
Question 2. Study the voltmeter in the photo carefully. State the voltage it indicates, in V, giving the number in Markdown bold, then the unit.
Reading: **200** V
